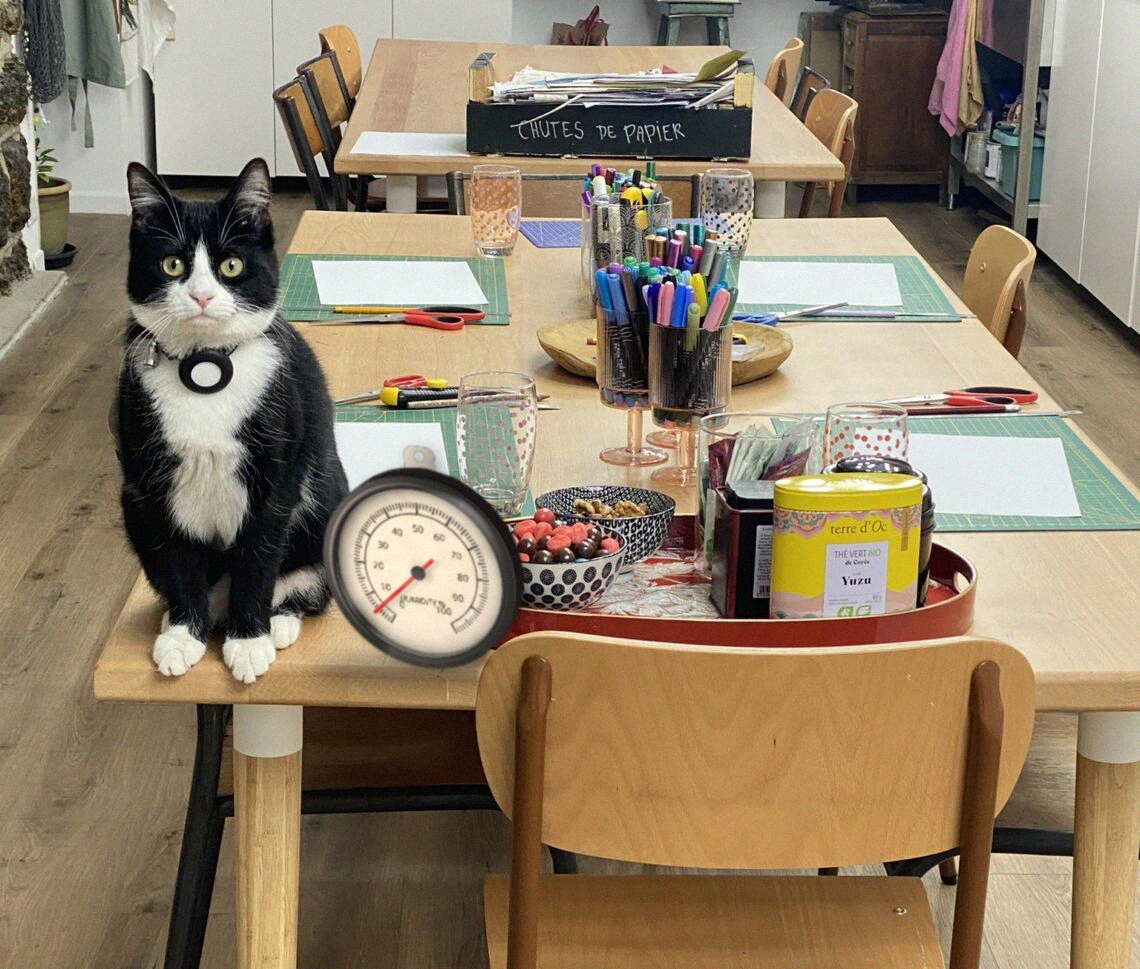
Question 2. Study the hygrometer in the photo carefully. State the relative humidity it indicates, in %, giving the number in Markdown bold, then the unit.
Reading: **5** %
